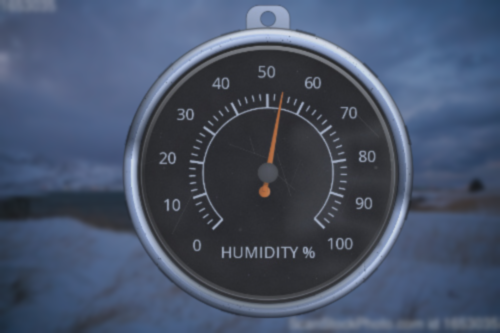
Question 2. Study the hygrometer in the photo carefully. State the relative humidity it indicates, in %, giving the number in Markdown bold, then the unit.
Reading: **54** %
